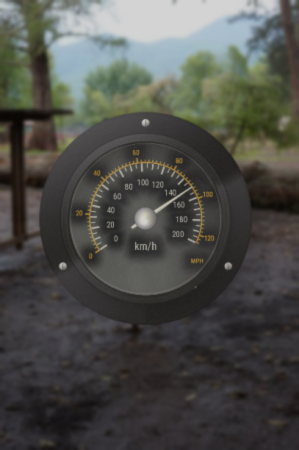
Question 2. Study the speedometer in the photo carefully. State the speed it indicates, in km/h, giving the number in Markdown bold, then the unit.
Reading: **150** km/h
